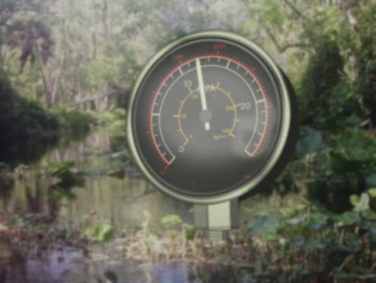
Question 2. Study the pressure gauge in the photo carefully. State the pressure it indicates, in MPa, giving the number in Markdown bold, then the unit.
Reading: **12** MPa
